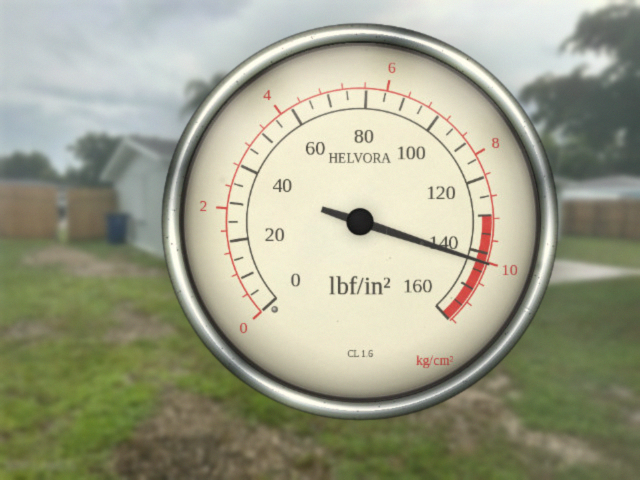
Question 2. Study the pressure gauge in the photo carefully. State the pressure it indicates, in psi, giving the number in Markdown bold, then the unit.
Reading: **142.5** psi
